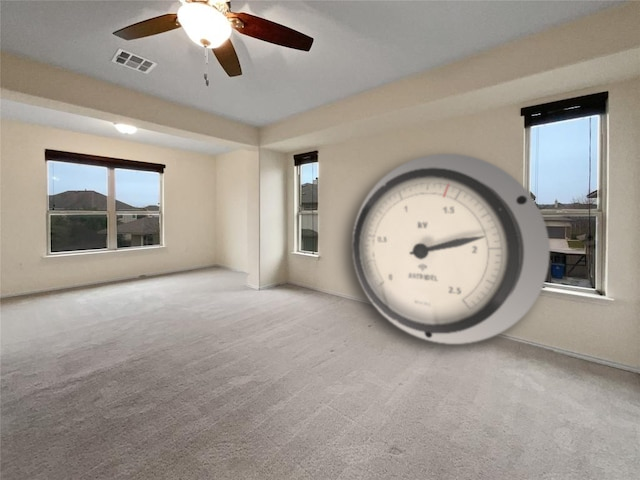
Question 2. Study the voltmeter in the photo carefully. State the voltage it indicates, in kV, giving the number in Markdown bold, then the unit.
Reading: **1.9** kV
